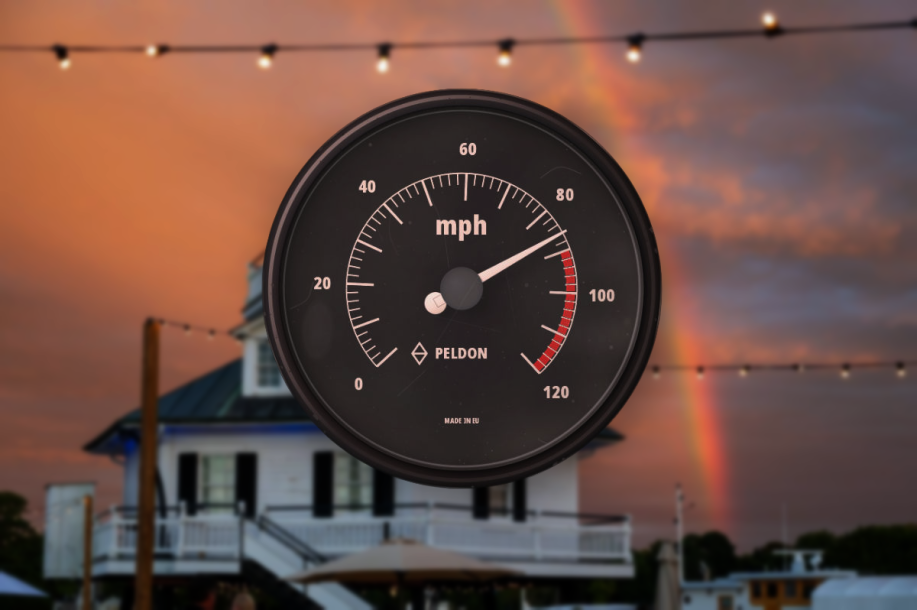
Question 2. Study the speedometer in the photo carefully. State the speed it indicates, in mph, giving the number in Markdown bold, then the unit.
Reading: **86** mph
